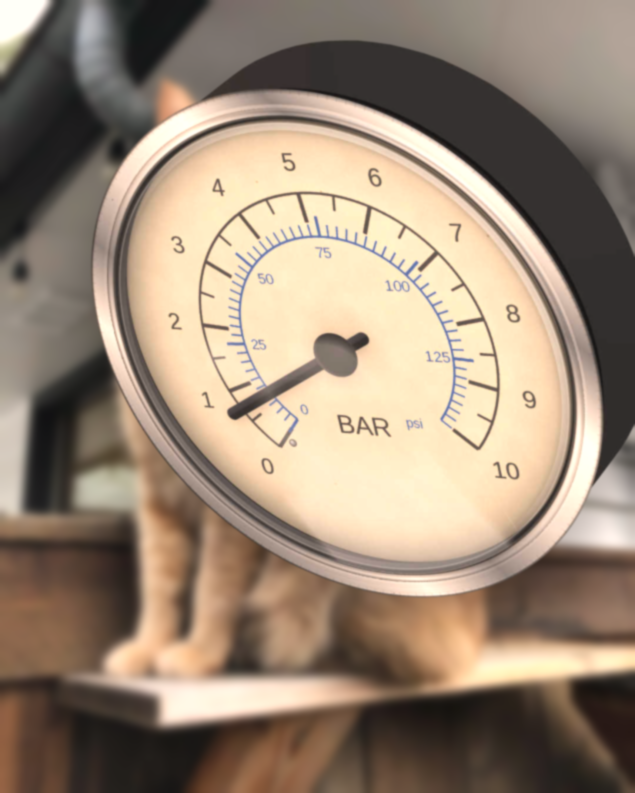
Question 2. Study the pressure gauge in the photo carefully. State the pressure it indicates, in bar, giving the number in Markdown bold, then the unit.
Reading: **0.75** bar
